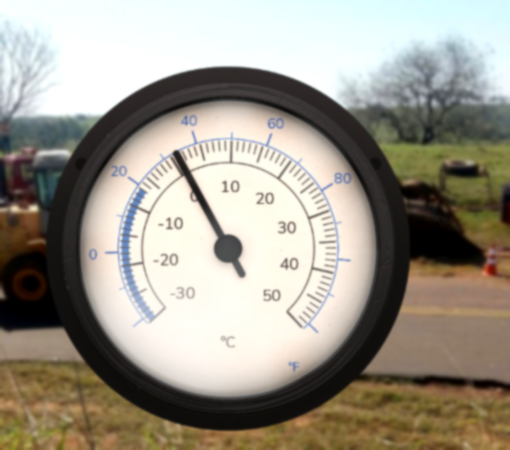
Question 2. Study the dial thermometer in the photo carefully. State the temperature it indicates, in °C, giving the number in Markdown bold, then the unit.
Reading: **1** °C
